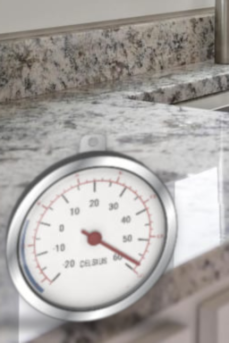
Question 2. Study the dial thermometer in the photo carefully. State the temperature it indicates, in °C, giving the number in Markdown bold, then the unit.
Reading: **57.5** °C
